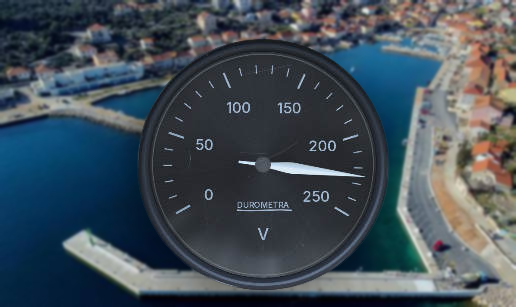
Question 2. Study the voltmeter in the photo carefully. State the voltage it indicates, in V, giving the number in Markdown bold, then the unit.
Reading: **225** V
